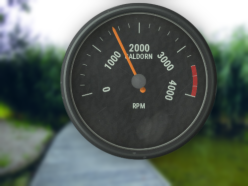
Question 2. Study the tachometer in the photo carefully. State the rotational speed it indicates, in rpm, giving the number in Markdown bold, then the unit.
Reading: **1500** rpm
